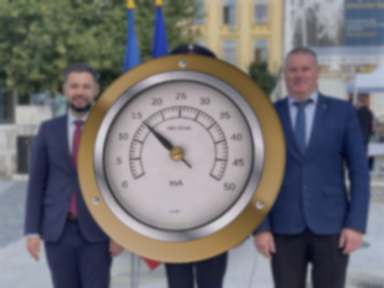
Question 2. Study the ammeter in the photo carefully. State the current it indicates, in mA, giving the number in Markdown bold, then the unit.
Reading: **15** mA
